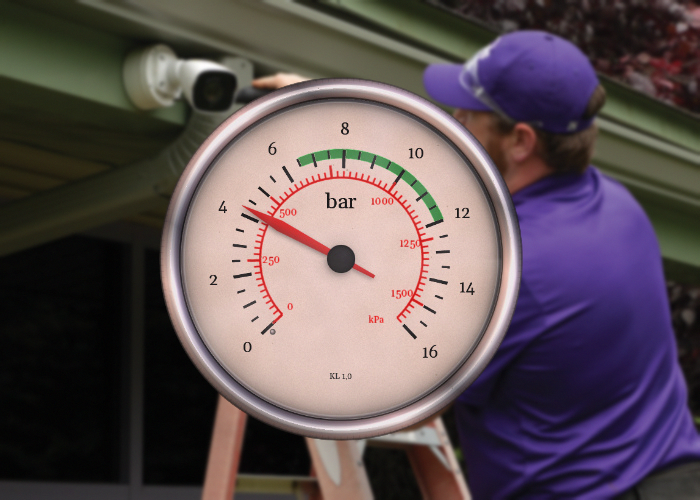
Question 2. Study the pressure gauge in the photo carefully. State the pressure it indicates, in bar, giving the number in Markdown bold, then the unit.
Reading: **4.25** bar
